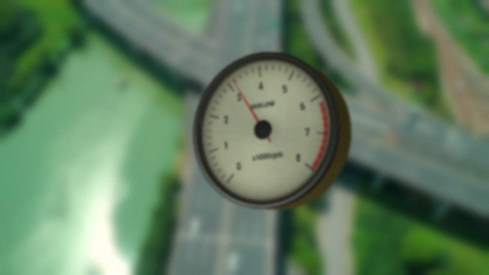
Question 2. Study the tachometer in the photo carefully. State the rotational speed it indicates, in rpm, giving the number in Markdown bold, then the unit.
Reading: **3200** rpm
